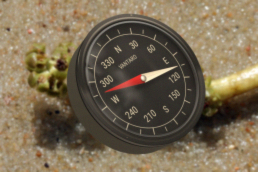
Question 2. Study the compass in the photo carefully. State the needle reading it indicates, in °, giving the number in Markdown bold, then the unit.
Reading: **285** °
